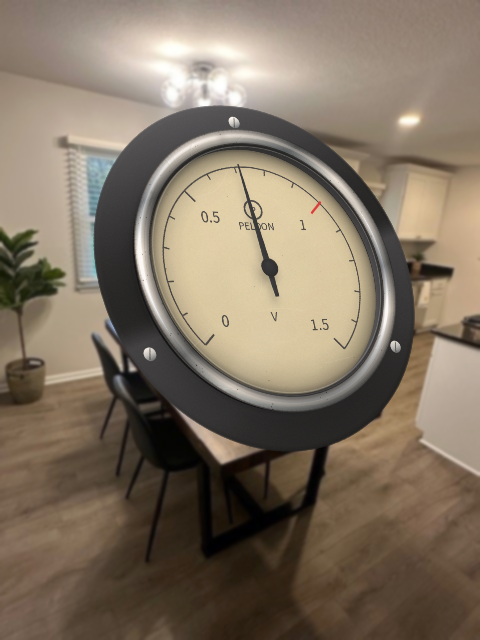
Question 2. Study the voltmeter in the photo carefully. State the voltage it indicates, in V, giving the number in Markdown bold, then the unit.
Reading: **0.7** V
